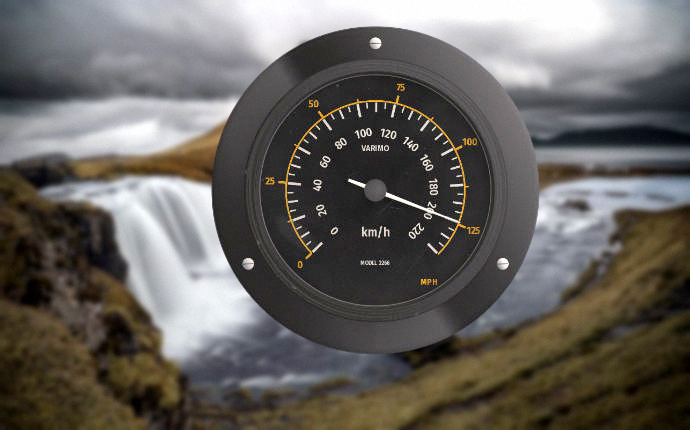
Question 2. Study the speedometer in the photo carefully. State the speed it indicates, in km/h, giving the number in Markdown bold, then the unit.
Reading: **200** km/h
